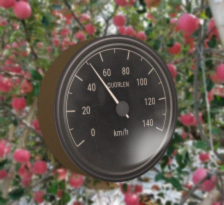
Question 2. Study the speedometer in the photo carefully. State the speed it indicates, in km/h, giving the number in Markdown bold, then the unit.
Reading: **50** km/h
